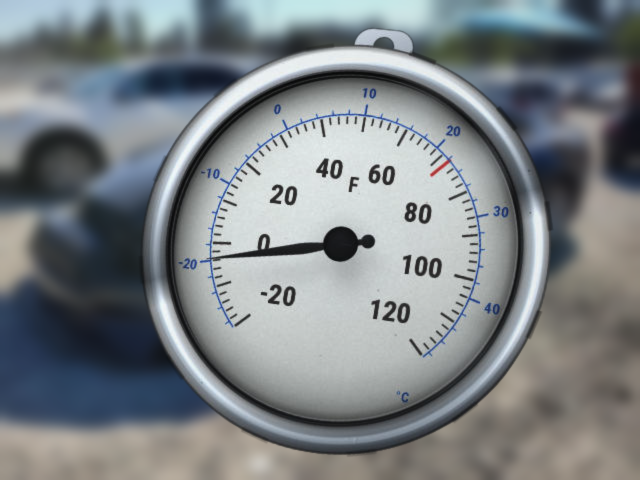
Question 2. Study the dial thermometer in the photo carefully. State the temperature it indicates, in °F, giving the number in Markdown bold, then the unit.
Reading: **-4** °F
